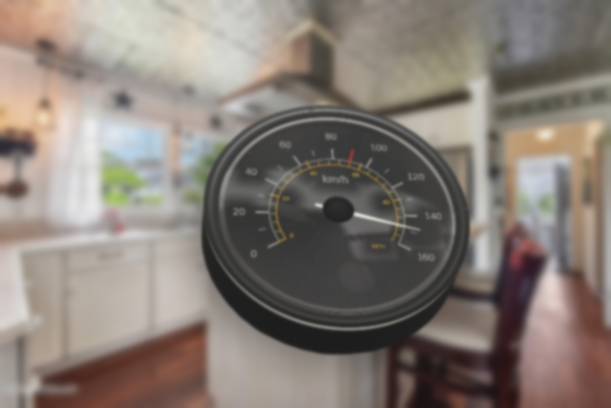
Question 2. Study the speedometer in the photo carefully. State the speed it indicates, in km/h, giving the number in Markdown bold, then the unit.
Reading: **150** km/h
